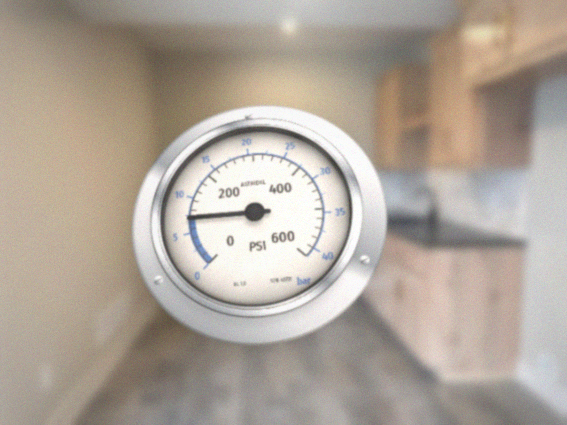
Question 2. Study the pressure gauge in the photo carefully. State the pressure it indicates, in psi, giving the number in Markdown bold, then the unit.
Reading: **100** psi
